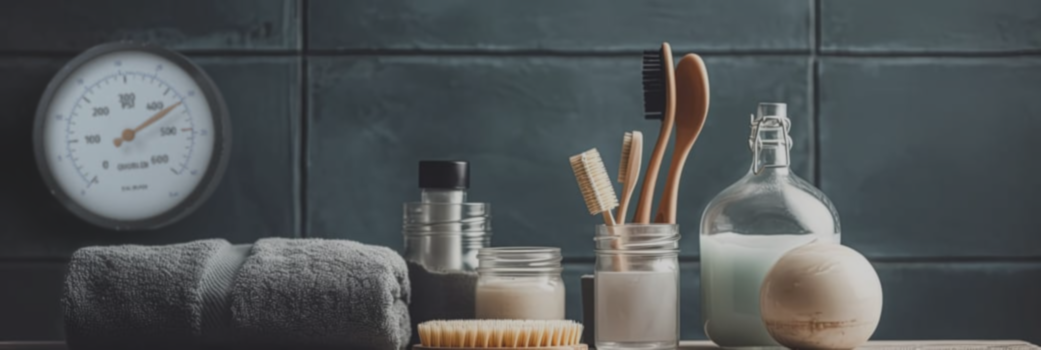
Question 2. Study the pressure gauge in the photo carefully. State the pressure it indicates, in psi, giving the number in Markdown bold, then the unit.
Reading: **440** psi
